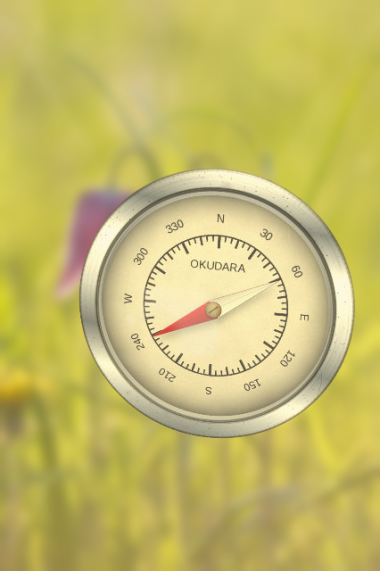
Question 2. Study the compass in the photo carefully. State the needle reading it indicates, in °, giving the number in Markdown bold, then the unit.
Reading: **240** °
